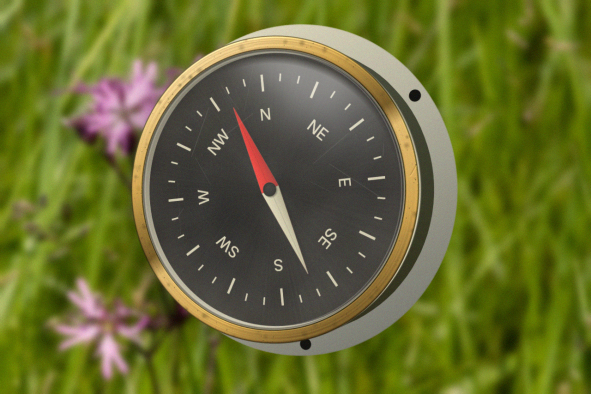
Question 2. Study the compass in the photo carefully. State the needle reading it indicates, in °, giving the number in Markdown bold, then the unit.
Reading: **340** °
